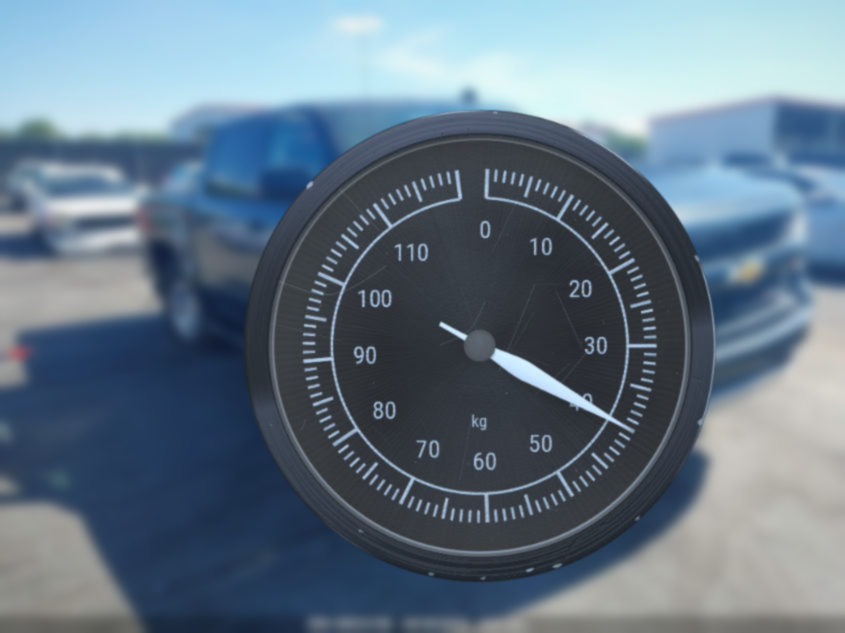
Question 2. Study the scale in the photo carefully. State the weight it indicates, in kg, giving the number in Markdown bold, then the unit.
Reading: **40** kg
